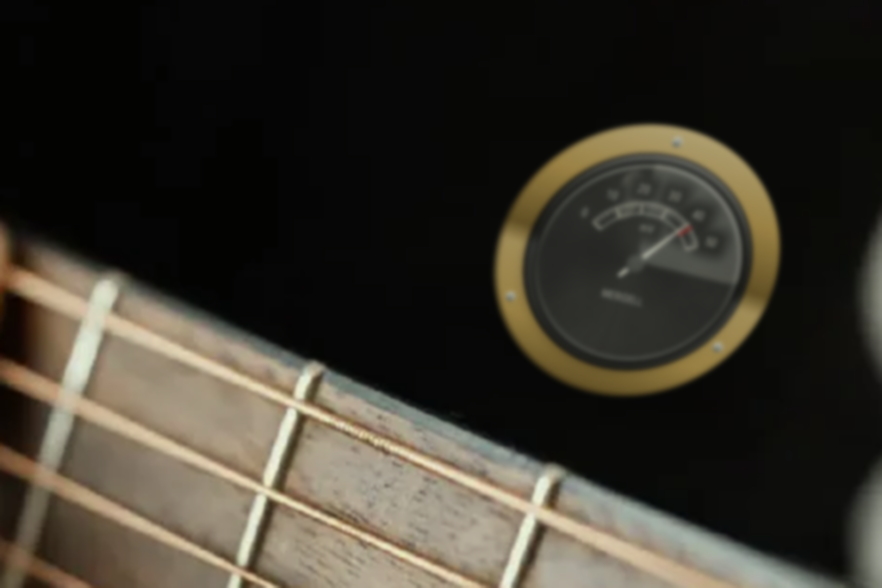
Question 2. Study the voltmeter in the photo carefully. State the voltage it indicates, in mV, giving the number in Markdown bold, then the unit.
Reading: **40** mV
